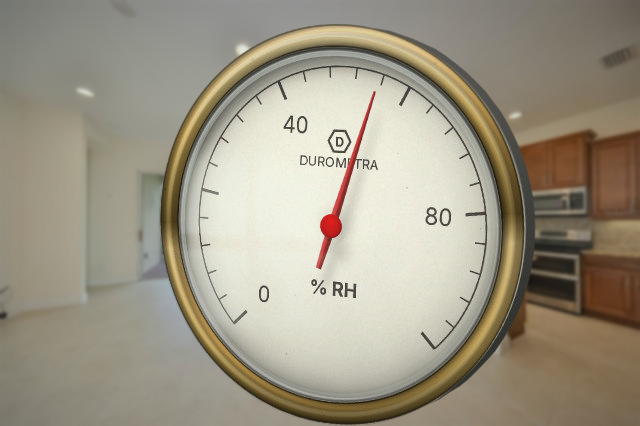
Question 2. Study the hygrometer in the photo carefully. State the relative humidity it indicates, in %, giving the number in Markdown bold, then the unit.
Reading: **56** %
